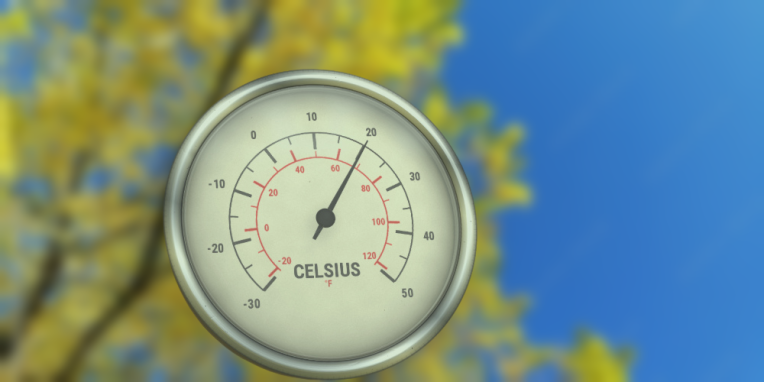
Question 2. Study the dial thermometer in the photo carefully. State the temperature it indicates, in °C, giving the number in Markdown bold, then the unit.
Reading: **20** °C
